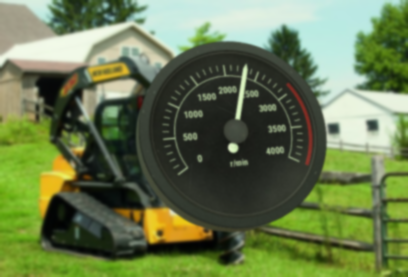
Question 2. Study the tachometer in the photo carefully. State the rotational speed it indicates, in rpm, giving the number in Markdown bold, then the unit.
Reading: **2300** rpm
